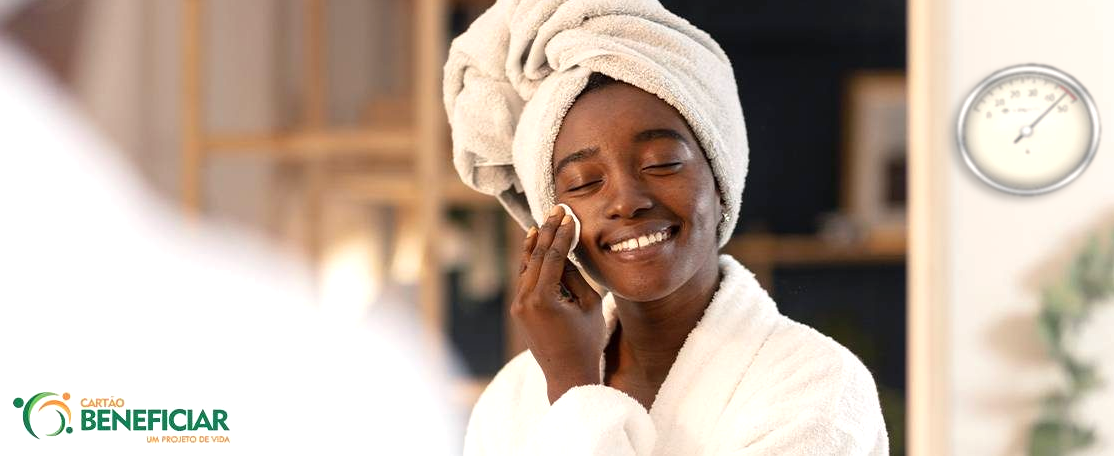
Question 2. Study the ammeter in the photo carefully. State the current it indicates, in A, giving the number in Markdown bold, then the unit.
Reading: **45** A
